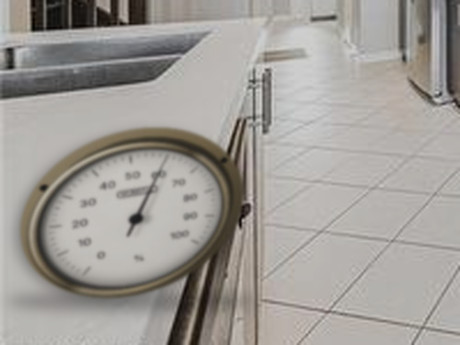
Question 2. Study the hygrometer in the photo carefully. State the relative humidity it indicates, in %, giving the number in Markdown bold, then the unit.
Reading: **60** %
